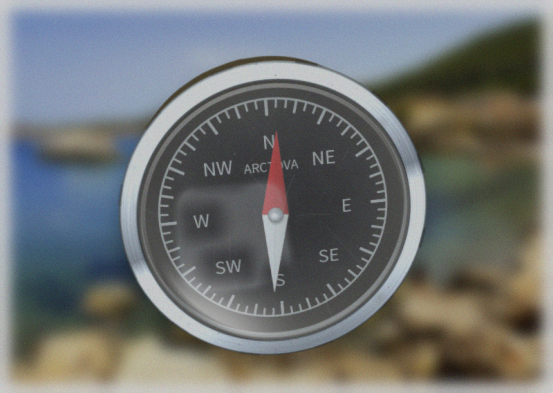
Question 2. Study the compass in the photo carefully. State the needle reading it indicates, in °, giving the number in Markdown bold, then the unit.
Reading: **5** °
